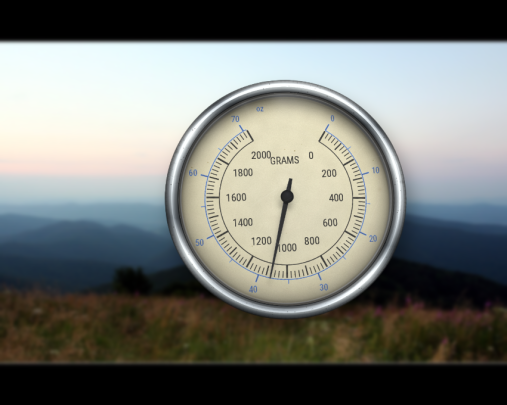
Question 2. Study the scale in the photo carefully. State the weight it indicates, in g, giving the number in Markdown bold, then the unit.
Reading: **1080** g
